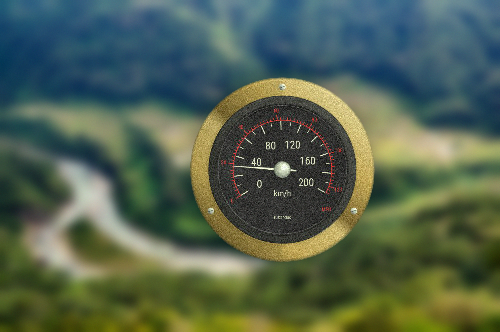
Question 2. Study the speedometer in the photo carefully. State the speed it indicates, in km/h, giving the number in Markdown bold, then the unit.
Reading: **30** km/h
